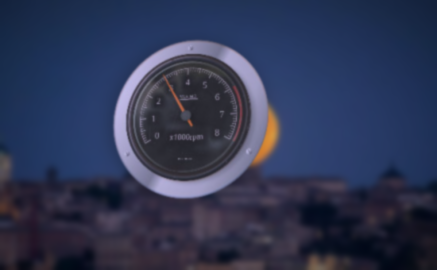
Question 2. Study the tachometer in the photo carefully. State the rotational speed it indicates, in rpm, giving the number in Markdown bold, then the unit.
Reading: **3000** rpm
